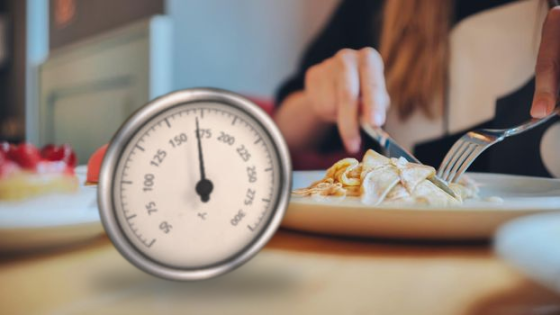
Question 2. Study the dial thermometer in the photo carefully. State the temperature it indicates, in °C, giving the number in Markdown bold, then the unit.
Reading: **170** °C
